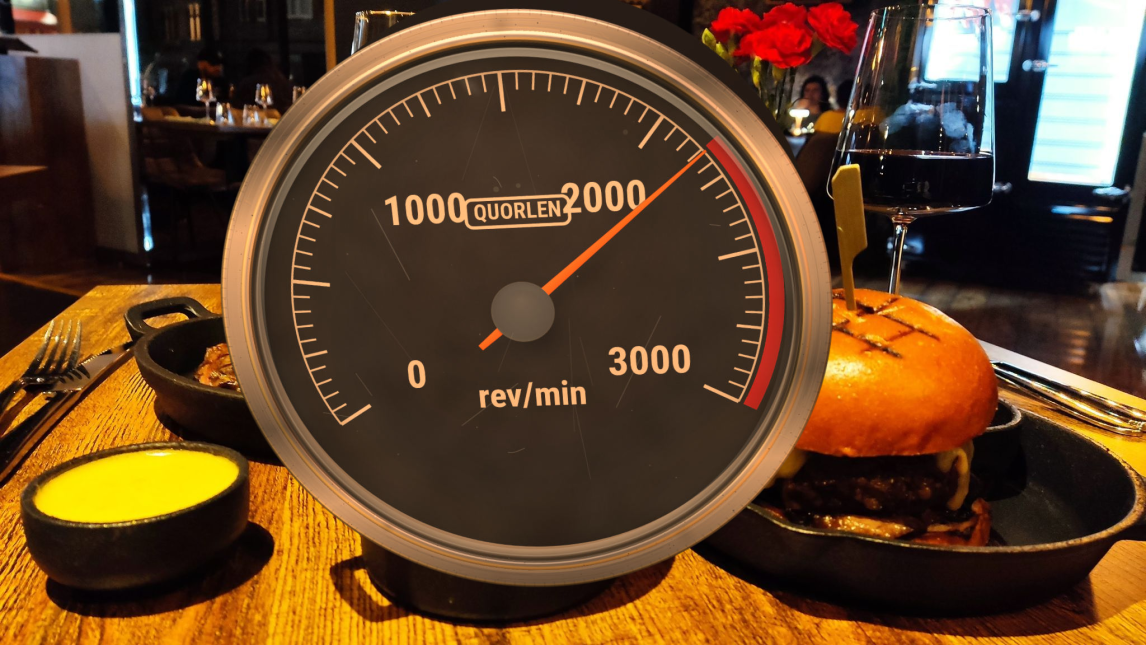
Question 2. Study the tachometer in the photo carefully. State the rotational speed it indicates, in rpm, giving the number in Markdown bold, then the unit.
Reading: **2150** rpm
